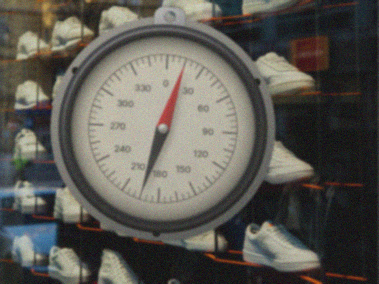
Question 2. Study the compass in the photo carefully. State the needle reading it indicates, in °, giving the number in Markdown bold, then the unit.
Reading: **15** °
